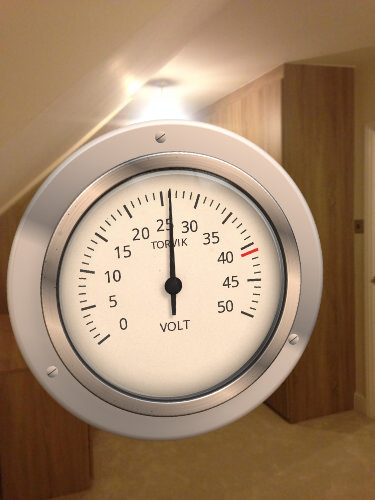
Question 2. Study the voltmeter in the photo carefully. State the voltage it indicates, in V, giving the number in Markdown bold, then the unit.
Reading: **26** V
